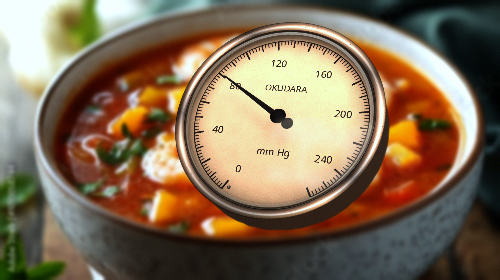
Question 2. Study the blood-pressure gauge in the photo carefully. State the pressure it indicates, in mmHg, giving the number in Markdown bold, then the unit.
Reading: **80** mmHg
